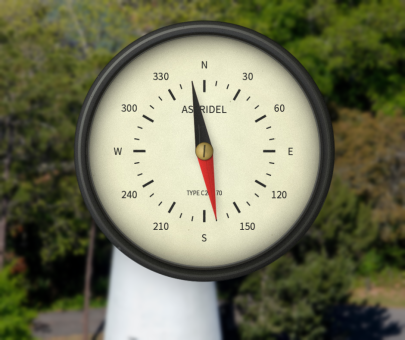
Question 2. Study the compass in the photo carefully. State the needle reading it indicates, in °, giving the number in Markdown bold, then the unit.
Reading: **170** °
